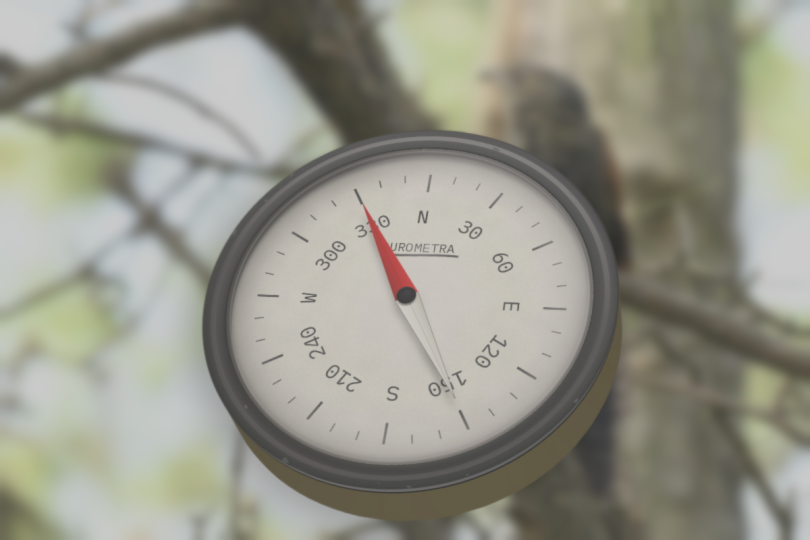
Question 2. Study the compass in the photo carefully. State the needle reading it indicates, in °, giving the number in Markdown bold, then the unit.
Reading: **330** °
